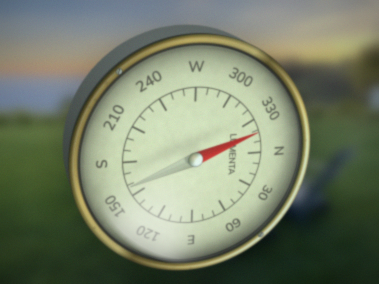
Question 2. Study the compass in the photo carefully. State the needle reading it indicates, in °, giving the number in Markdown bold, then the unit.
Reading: **340** °
